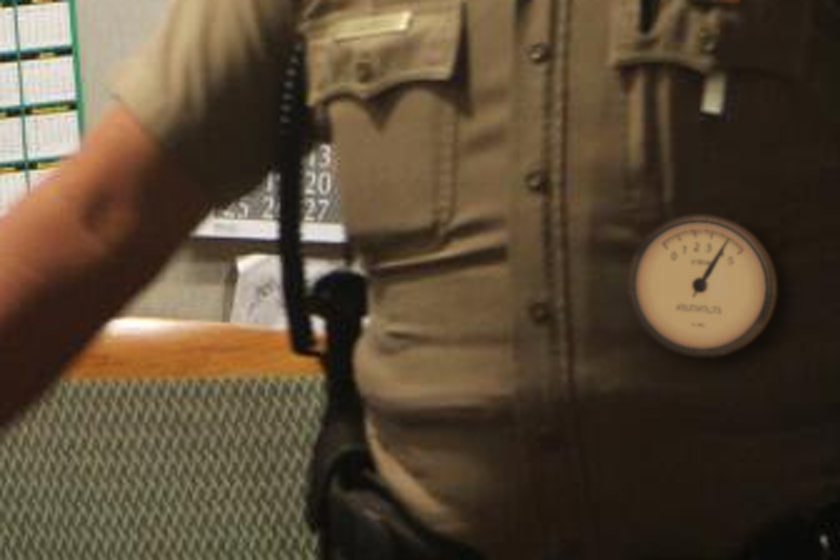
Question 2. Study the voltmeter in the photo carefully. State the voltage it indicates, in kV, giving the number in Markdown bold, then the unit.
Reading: **4** kV
